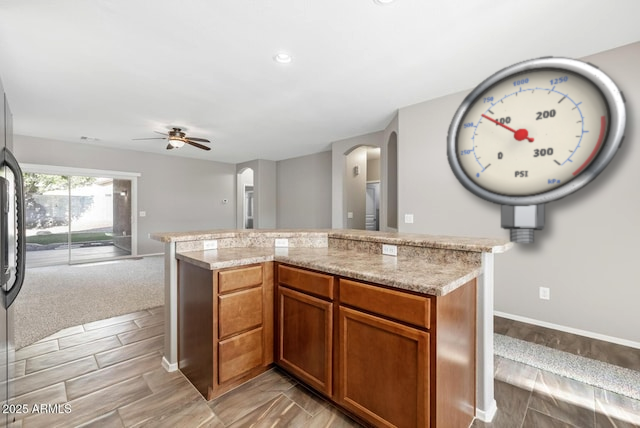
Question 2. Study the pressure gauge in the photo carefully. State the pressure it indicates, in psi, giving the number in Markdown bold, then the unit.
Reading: **90** psi
